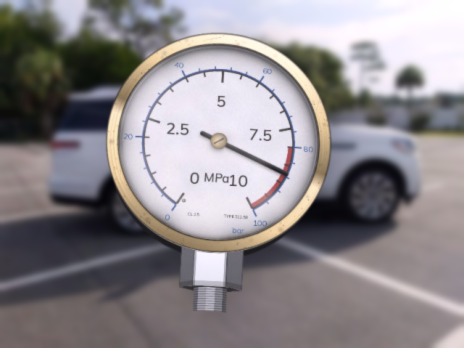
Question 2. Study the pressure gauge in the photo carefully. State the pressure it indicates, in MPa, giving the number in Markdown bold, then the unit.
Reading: **8.75** MPa
